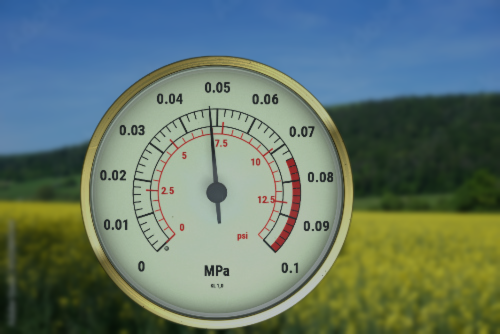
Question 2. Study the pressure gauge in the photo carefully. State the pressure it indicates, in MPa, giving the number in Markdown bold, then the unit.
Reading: **0.048** MPa
